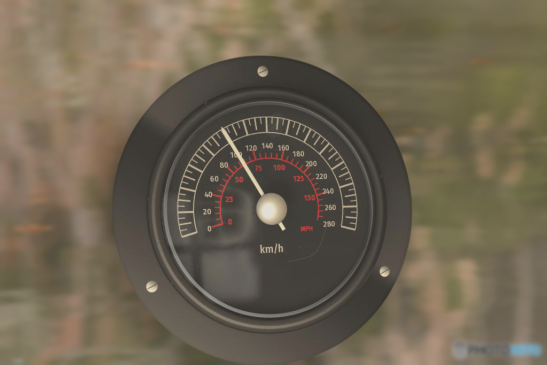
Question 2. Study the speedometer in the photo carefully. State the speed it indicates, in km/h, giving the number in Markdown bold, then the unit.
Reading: **100** km/h
